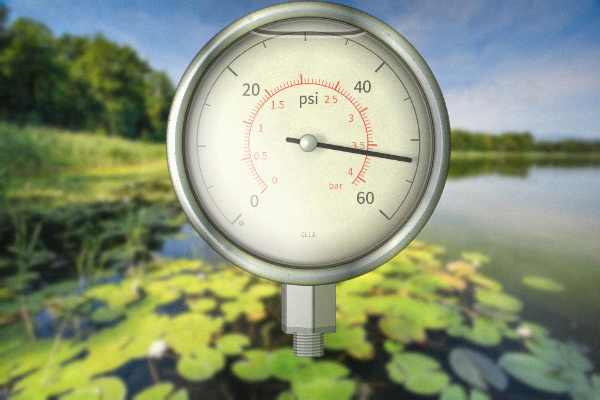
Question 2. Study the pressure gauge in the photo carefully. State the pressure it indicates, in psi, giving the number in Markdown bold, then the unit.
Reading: **52.5** psi
